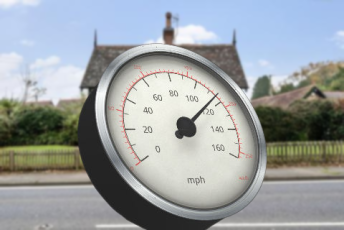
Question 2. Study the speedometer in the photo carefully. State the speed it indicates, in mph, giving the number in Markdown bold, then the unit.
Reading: **115** mph
